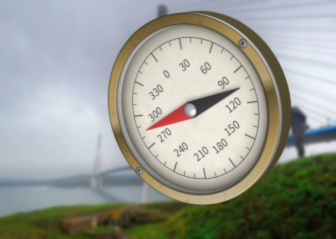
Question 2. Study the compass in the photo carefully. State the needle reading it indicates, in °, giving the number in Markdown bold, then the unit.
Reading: **285** °
